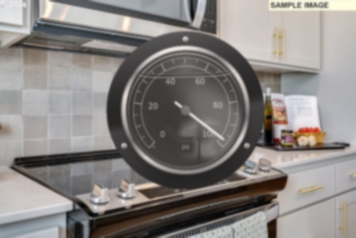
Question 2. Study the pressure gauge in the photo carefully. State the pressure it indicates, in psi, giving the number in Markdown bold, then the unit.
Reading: **97.5** psi
